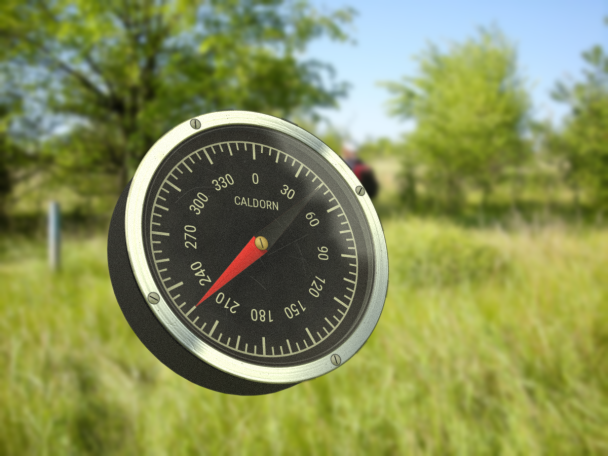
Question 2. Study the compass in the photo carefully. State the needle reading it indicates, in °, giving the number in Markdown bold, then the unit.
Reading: **225** °
